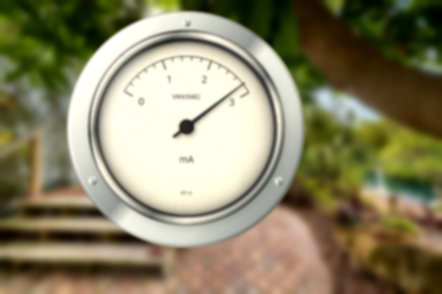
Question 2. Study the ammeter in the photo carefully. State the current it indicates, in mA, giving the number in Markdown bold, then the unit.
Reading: **2.8** mA
